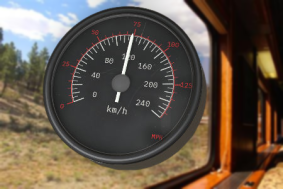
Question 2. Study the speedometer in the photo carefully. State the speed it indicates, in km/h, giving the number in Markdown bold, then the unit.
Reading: **120** km/h
